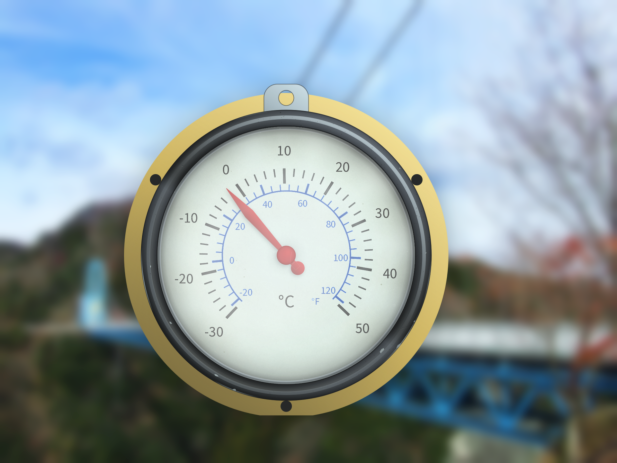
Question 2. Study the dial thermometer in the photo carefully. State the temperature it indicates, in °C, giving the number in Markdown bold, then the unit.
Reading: **-2** °C
